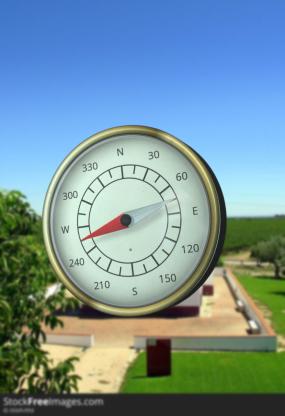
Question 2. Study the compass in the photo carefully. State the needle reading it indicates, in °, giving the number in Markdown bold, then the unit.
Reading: **255** °
